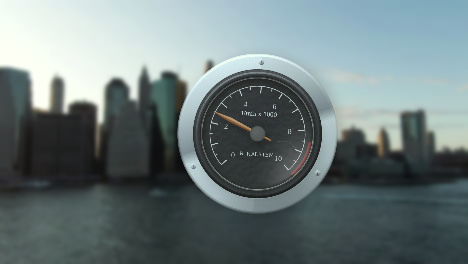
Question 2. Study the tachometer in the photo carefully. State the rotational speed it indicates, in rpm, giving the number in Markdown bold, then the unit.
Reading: **2500** rpm
